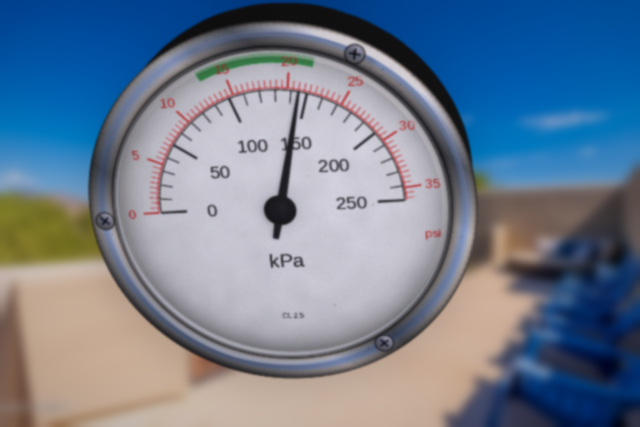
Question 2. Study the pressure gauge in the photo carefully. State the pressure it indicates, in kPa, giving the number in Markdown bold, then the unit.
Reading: **145** kPa
